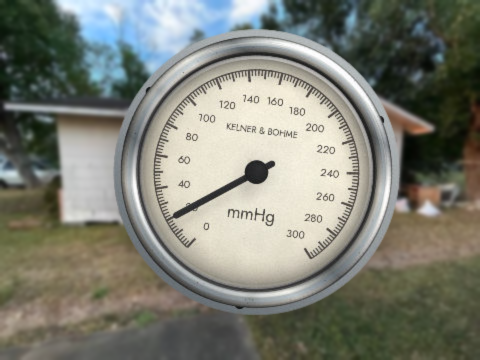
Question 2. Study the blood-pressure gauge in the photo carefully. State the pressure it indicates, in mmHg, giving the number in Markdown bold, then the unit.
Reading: **20** mmHg
